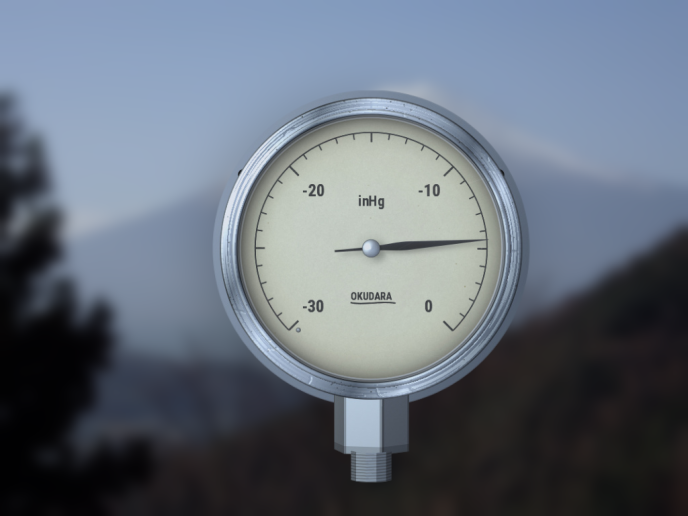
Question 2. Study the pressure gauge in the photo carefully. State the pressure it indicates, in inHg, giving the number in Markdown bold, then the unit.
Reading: **-5.5** inHg
